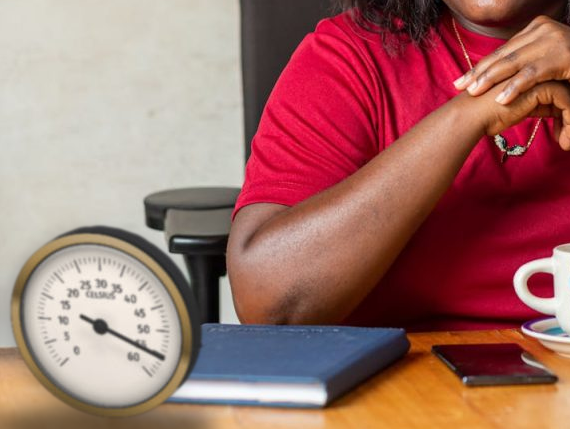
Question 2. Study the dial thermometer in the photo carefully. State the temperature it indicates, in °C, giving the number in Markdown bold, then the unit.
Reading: **55** °C
